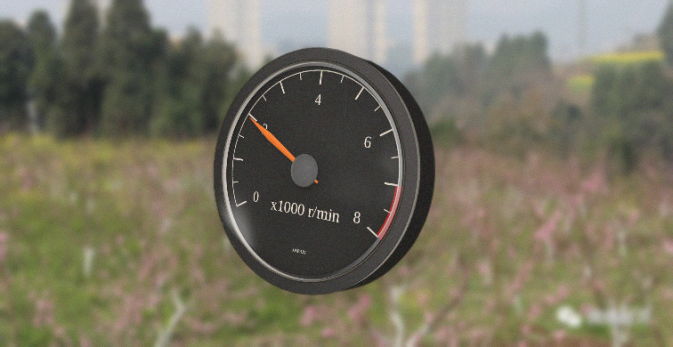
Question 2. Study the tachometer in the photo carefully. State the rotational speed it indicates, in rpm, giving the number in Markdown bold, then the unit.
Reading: **2000** rpm
